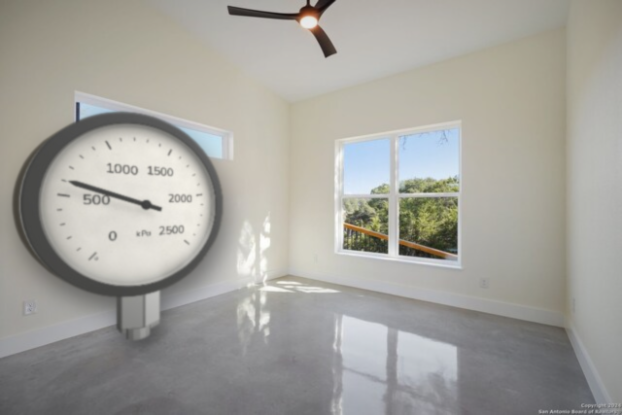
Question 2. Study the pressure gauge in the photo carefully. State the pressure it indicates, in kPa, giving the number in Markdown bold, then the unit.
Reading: **600** kPa
